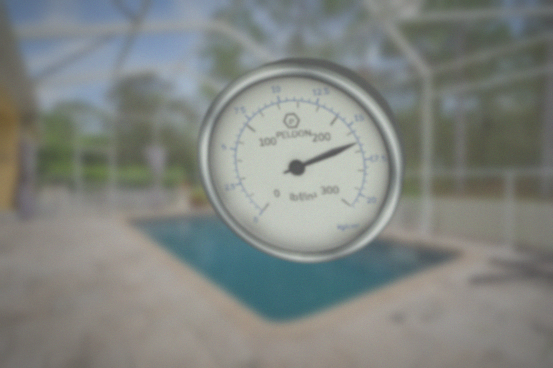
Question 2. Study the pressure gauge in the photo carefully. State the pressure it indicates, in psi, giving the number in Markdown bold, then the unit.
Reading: **230** psi
